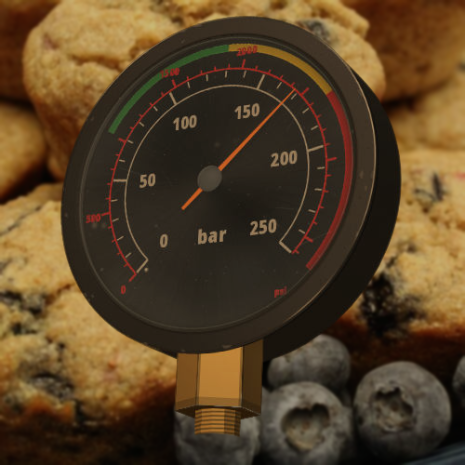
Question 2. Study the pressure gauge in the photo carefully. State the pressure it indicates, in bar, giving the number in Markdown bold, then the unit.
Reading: **170** bar
